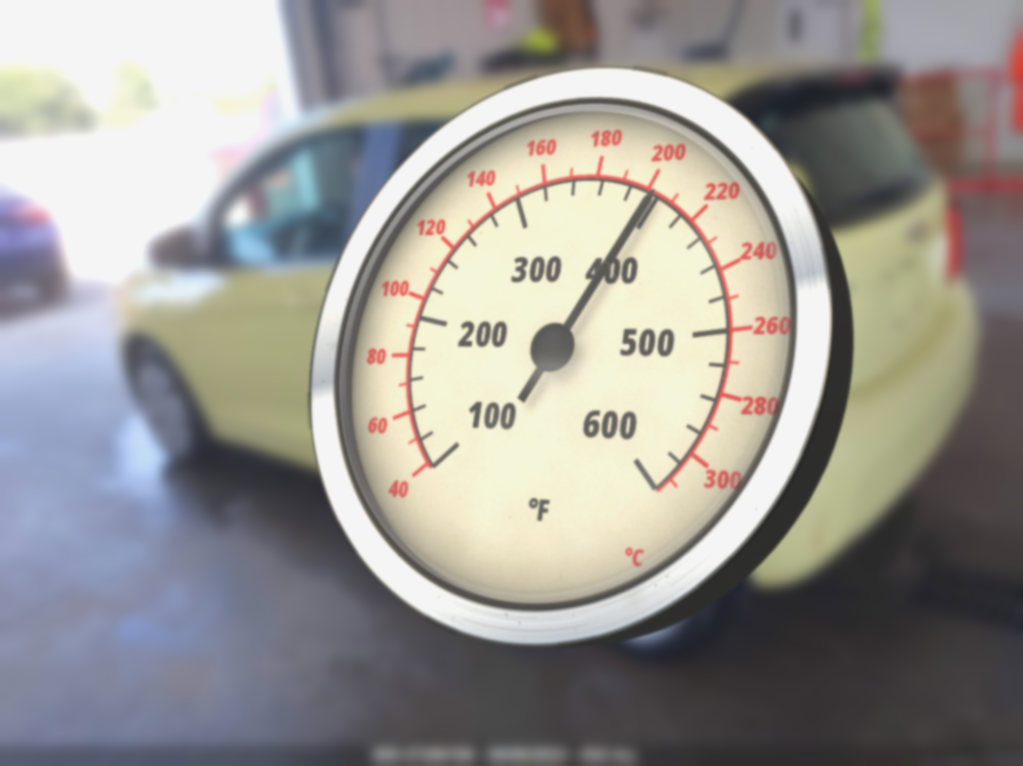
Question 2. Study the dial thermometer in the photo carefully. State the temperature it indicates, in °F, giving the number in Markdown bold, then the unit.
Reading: **400** °F
